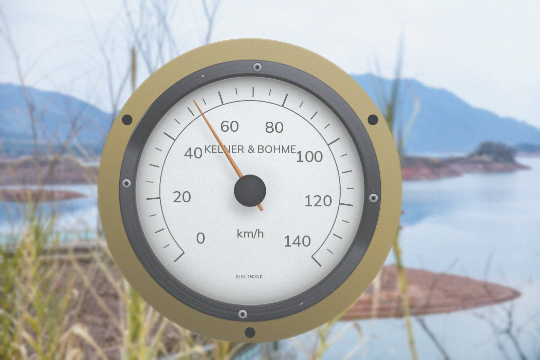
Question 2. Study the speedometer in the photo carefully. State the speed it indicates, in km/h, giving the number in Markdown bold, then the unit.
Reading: **52.5** km/h
